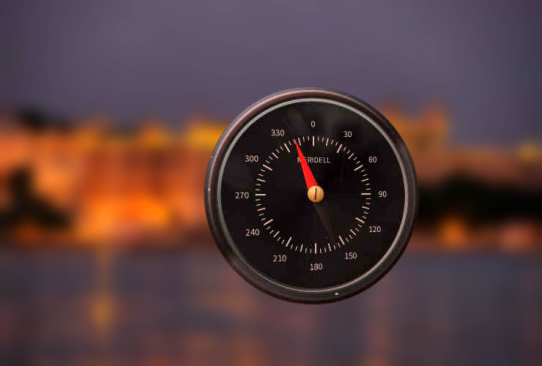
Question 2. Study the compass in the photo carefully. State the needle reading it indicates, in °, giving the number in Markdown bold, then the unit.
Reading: **340** °
